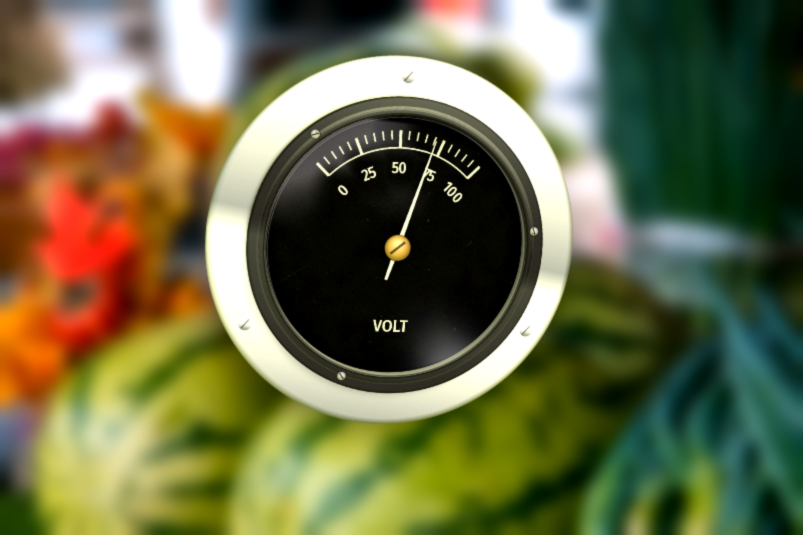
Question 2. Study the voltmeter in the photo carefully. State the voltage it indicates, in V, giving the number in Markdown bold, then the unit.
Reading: **70** V
